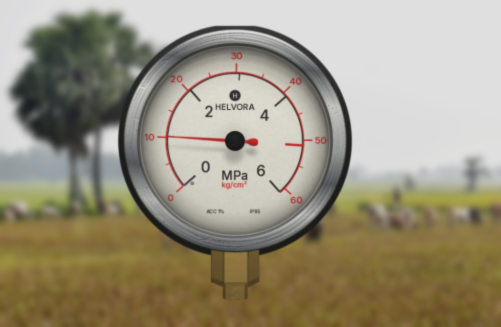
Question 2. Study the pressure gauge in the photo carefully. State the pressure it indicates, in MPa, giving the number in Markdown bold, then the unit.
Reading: **1** MPa
